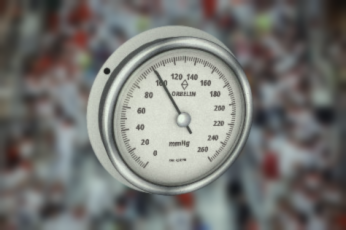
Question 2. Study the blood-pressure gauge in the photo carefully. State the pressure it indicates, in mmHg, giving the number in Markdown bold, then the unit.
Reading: **100** mmHg
